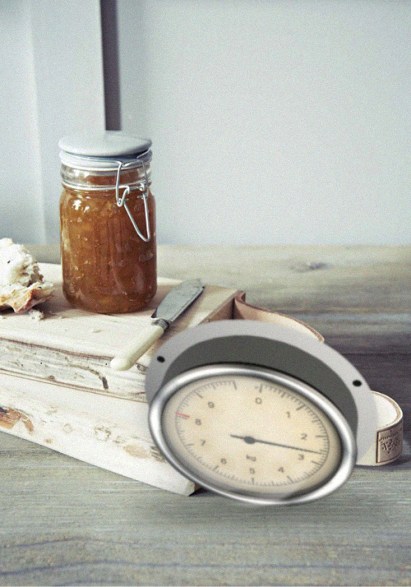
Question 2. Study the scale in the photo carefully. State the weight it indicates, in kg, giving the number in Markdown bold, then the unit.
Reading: **2.5** kg
